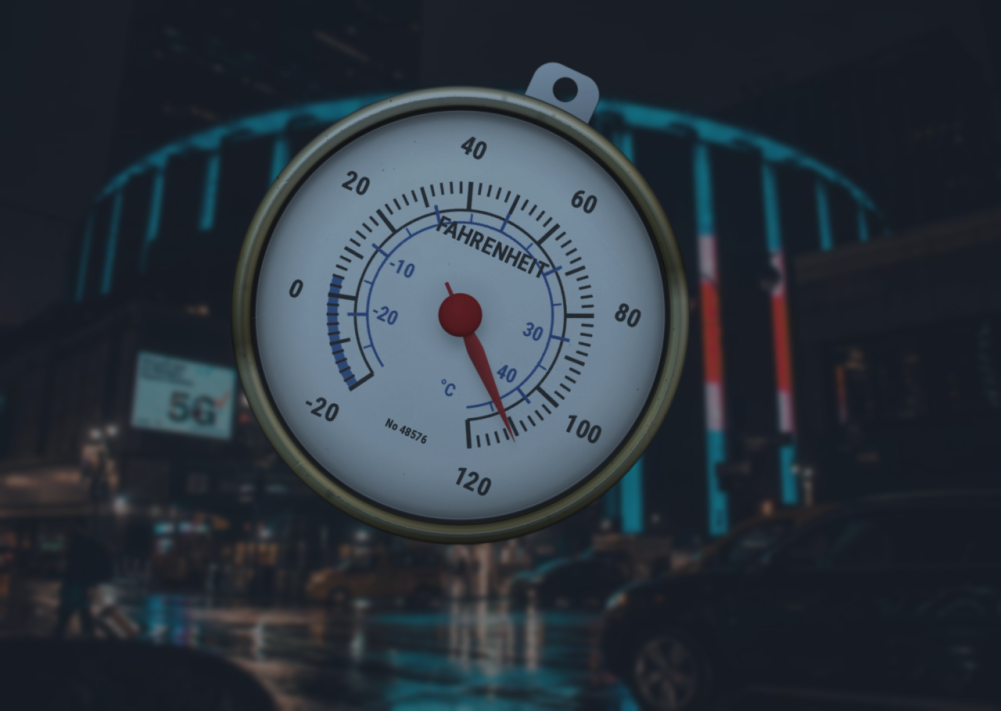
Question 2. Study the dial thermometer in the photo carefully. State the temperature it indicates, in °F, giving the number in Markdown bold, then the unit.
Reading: **111** °F
